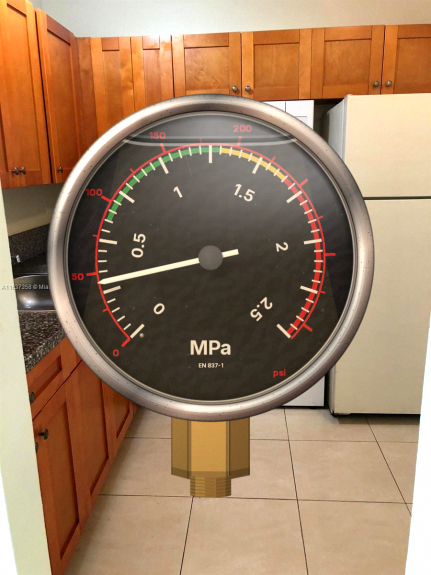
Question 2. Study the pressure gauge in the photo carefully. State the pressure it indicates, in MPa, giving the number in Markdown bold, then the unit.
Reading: **0.3** MPa
